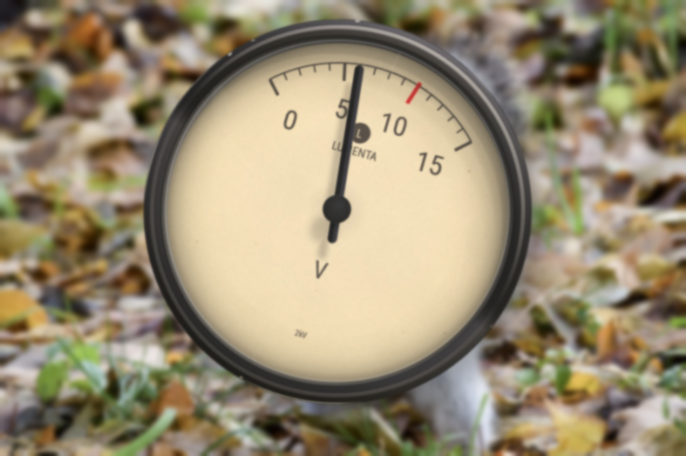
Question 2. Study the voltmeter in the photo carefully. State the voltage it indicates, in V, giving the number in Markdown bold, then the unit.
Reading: **6** V
